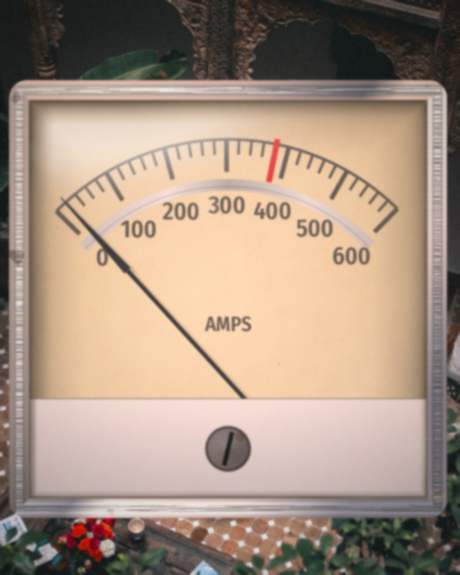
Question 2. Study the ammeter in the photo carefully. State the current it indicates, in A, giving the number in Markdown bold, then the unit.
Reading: **20** A
